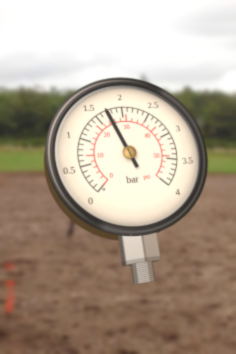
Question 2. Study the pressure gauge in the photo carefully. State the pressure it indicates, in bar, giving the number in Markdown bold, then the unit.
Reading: **1.7** bar
